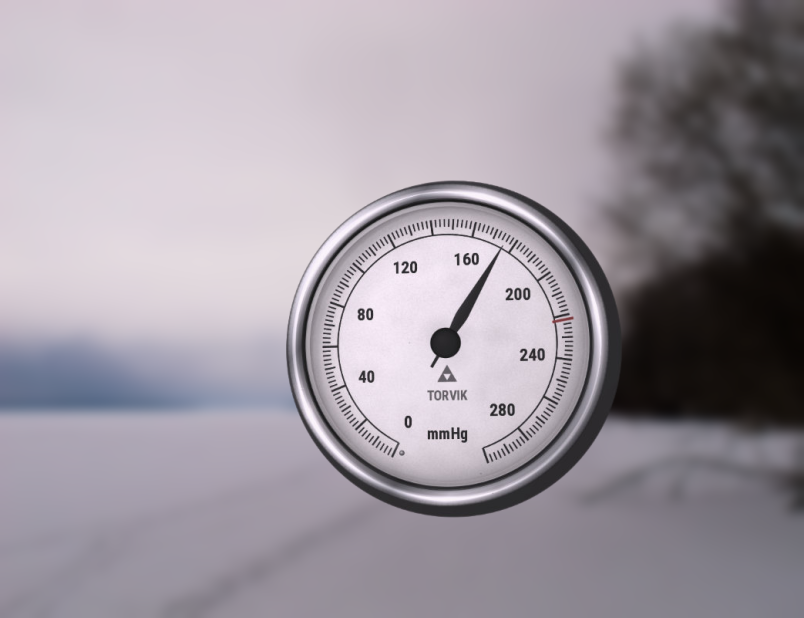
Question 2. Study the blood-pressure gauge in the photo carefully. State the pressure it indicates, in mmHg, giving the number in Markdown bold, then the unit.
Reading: **176** mmHg
